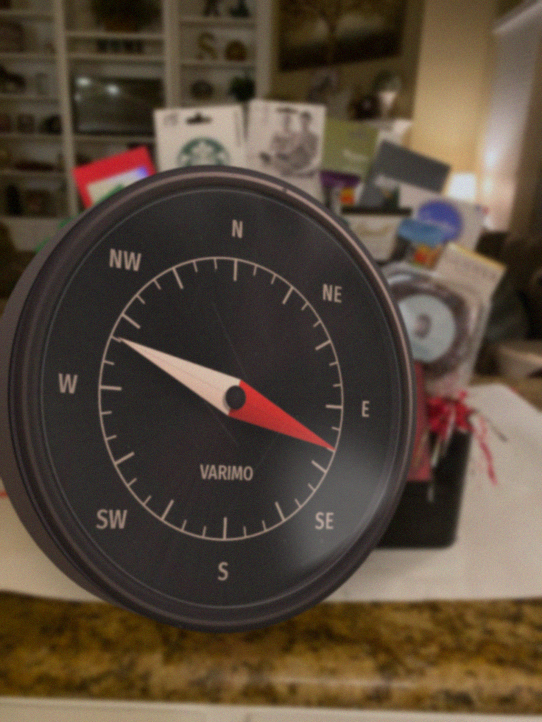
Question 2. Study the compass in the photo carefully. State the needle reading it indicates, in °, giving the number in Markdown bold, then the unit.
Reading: **110** °
